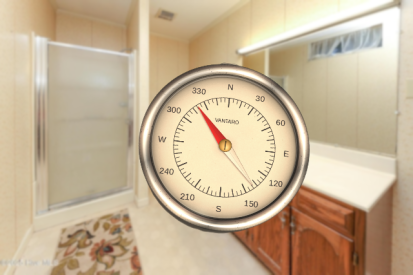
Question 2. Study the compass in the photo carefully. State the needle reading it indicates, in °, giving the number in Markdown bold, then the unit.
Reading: **320** °
